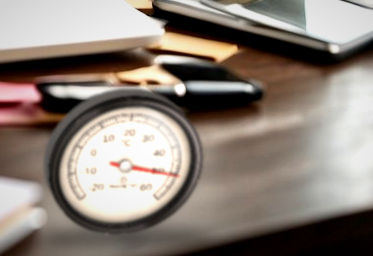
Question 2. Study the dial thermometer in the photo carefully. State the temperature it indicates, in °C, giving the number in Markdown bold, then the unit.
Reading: **50** °C
